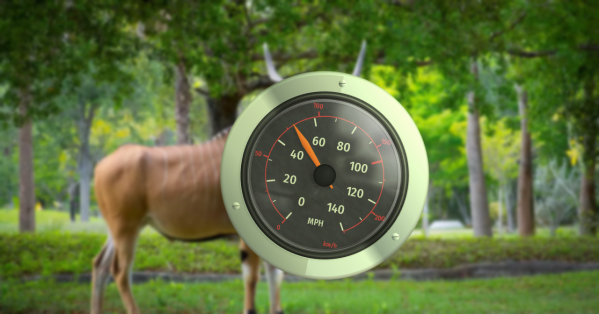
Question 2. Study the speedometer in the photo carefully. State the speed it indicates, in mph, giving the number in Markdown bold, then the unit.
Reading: **50** mph
